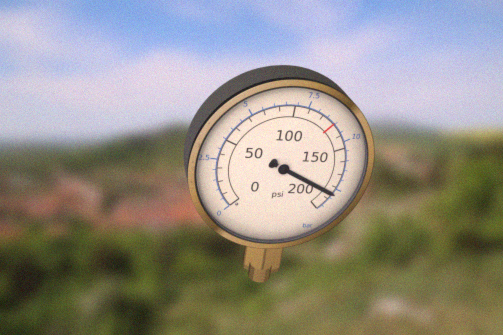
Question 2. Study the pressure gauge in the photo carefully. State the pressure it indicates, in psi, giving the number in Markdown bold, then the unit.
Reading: **185** psi
